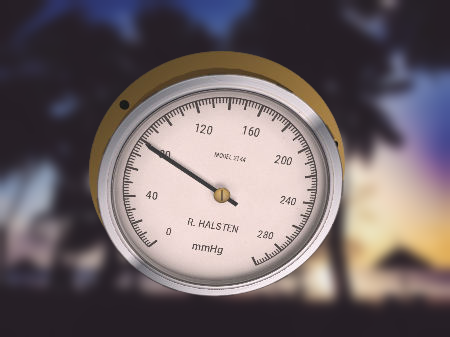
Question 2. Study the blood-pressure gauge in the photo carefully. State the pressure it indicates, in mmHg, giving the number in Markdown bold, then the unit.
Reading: **80** mmHg
